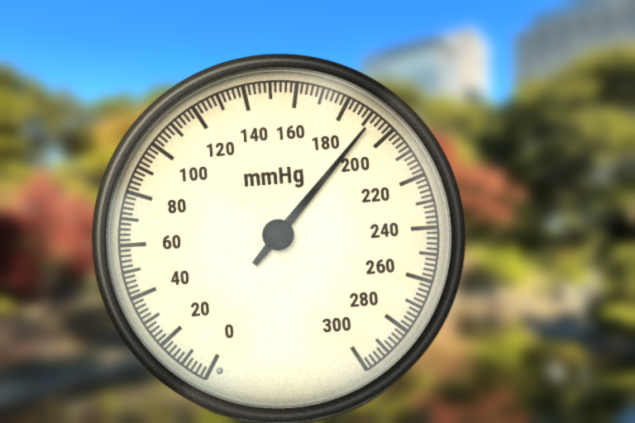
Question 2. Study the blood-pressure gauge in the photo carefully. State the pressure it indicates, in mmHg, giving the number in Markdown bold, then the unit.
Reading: **192** mmHg
